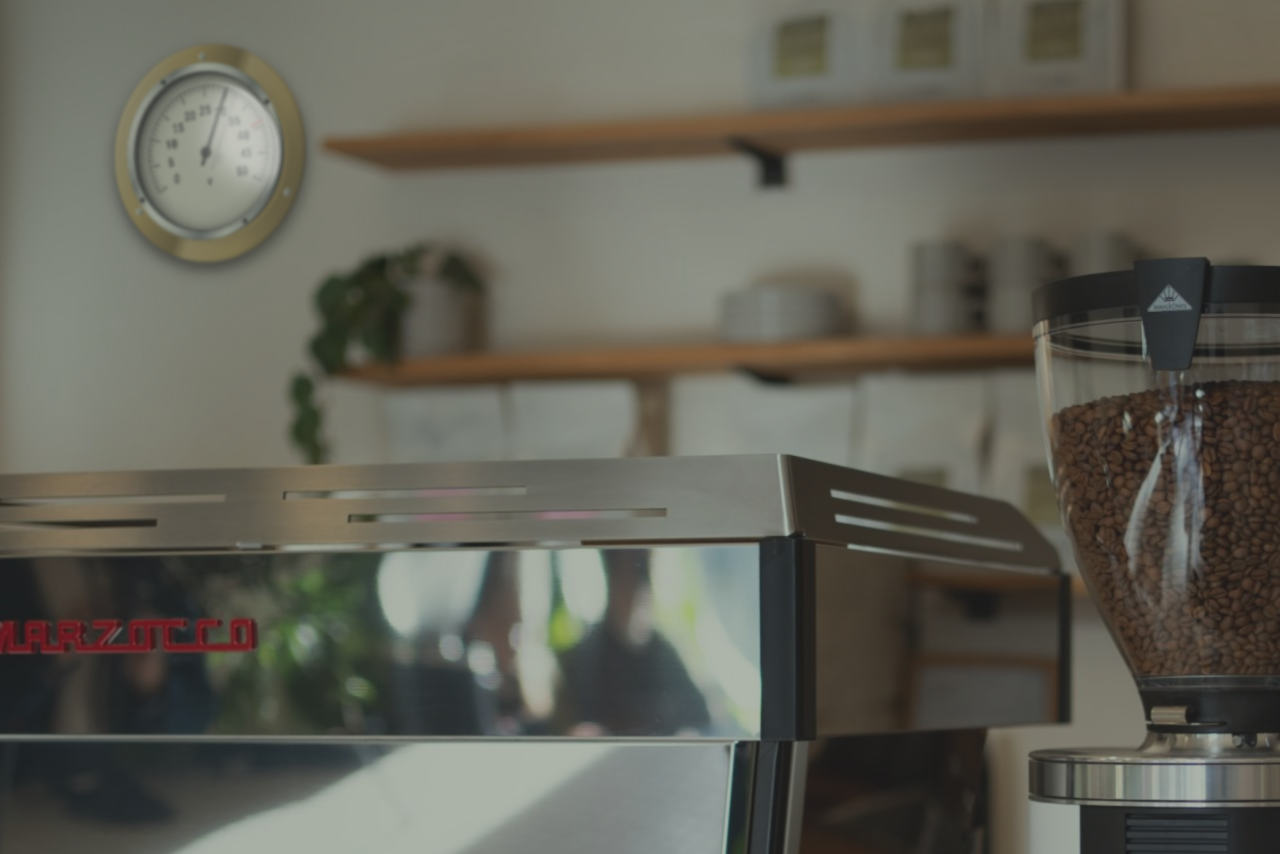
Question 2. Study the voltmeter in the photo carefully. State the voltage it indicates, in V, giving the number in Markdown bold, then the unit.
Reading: **30** V
